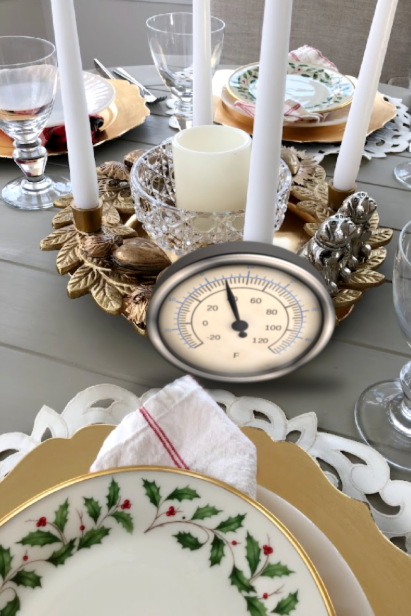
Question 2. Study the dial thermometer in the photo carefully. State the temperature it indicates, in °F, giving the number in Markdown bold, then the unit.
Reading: **40** °F
